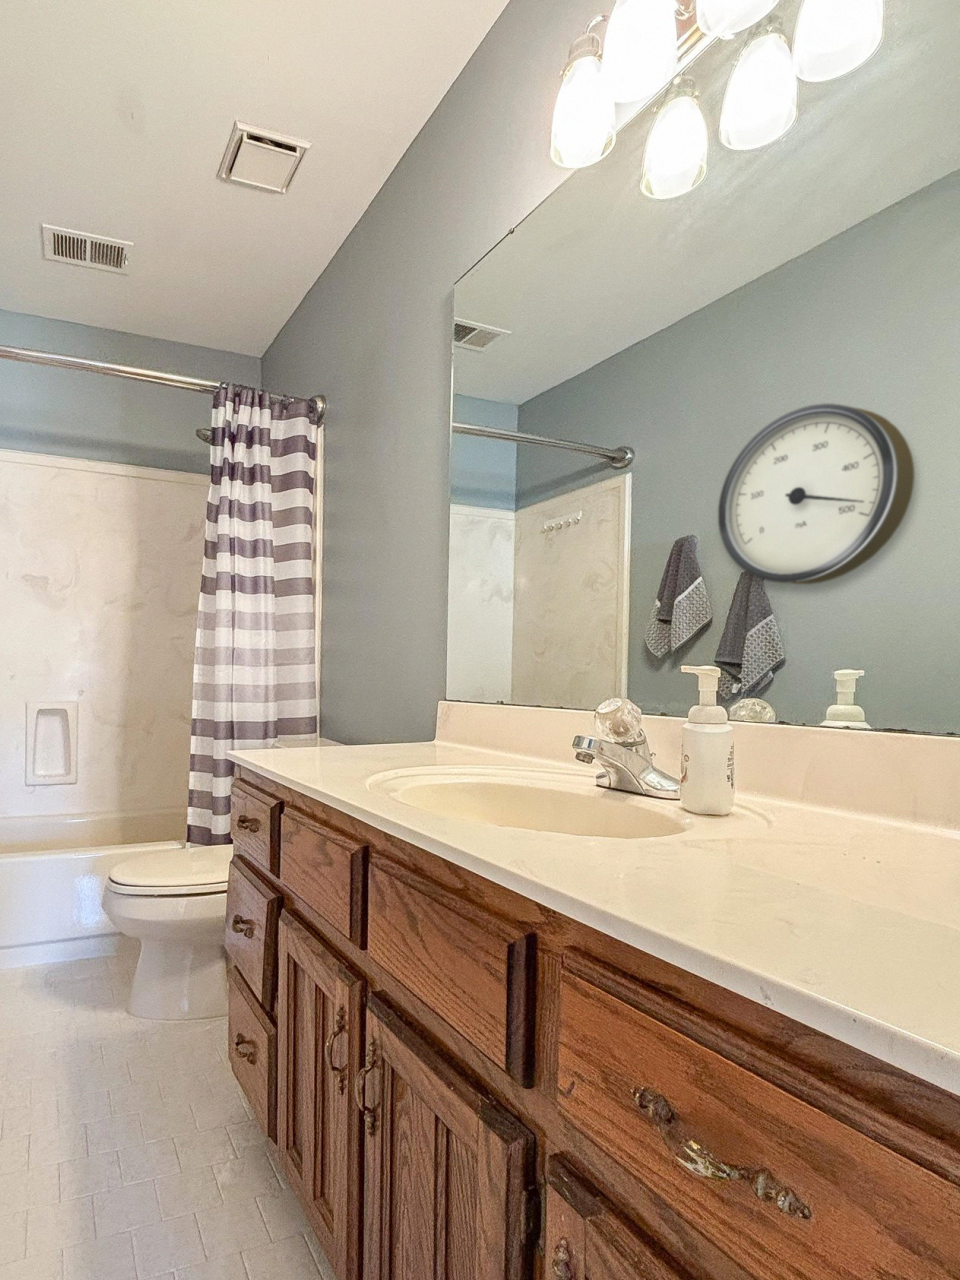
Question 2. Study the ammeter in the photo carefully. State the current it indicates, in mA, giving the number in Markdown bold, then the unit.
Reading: **480** mA
